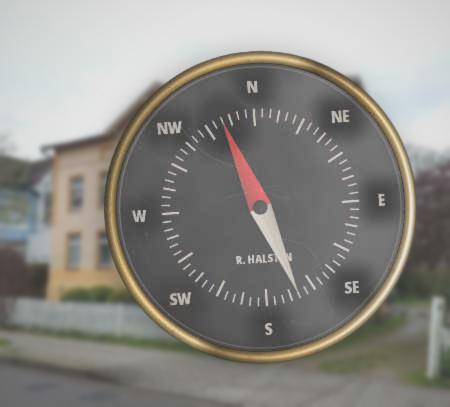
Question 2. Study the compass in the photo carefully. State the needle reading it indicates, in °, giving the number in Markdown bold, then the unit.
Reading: **340** °
